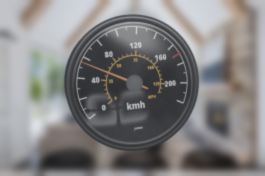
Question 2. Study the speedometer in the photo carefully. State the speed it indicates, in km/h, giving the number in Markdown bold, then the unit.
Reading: **55** km/h
